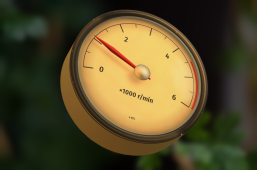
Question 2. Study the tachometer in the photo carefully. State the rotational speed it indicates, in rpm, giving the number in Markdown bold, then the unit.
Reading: **1000** rpm
